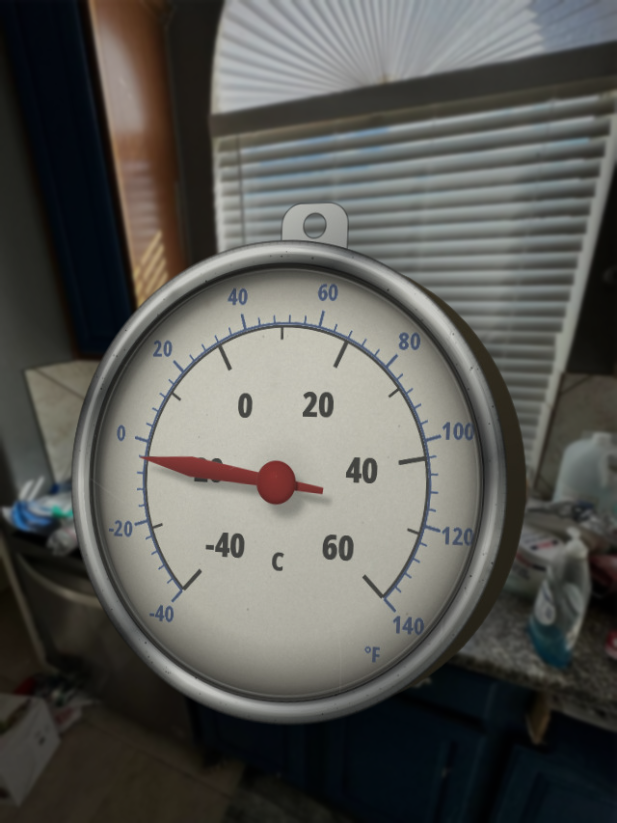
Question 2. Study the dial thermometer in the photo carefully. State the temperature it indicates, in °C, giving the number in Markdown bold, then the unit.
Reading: **-20** °C
